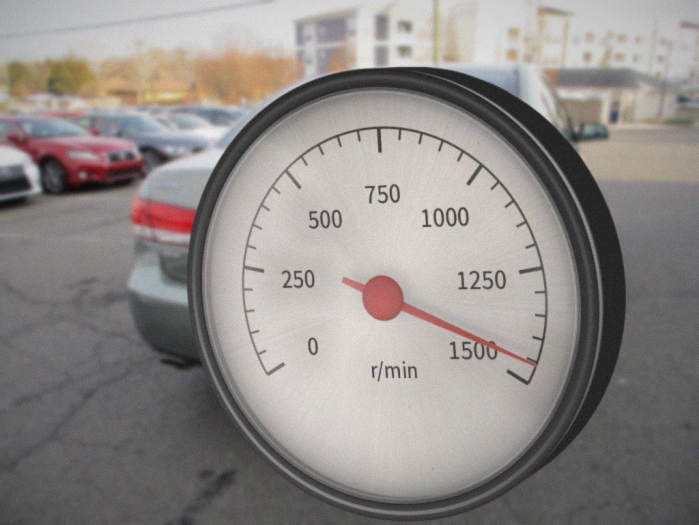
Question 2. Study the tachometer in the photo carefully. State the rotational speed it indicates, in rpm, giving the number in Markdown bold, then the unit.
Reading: **1450** rpm
